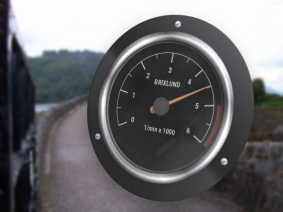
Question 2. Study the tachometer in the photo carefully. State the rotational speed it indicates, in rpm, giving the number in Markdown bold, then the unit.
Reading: **4500** rpm
